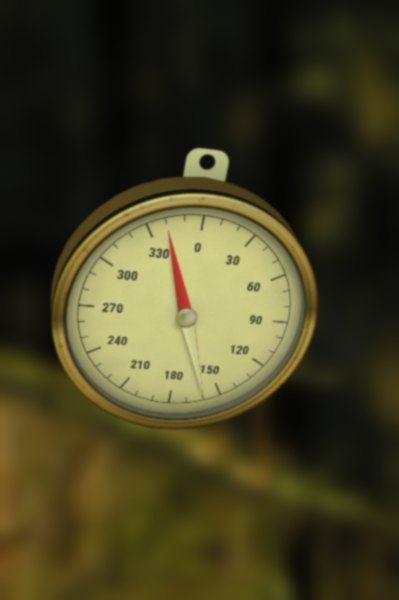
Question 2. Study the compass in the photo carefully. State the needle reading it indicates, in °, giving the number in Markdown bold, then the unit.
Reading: **340** °
